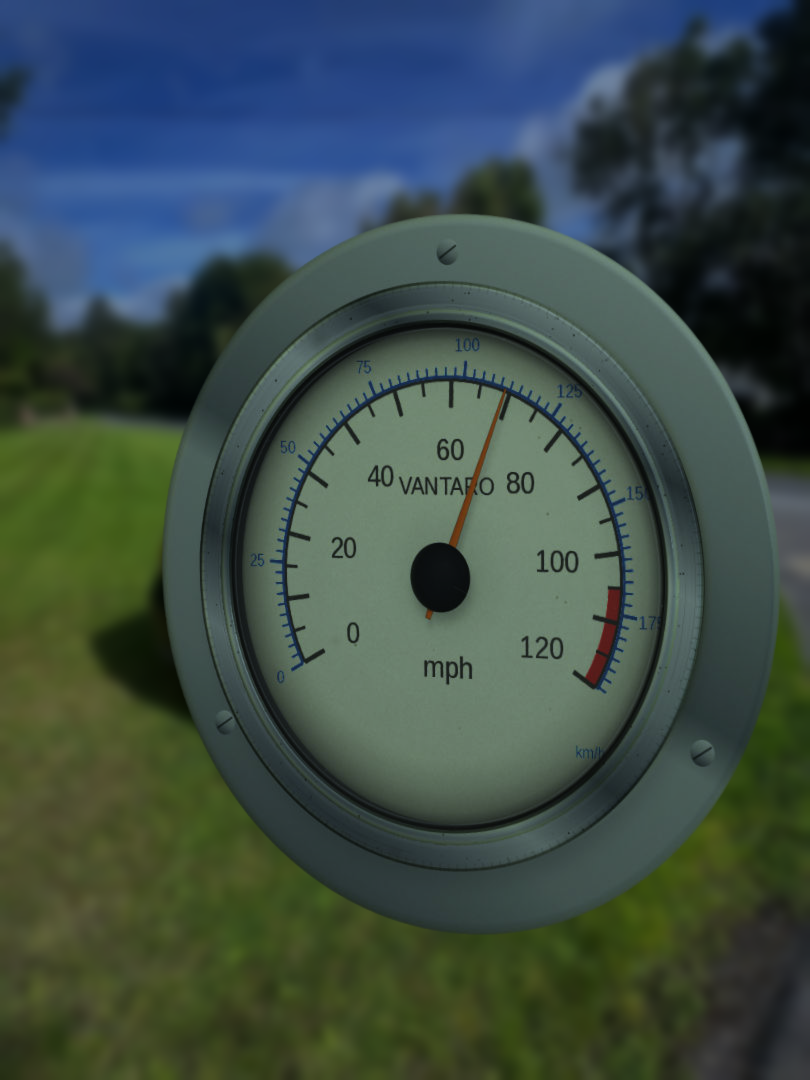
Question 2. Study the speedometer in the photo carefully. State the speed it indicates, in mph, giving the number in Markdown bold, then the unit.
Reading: **70** mph
